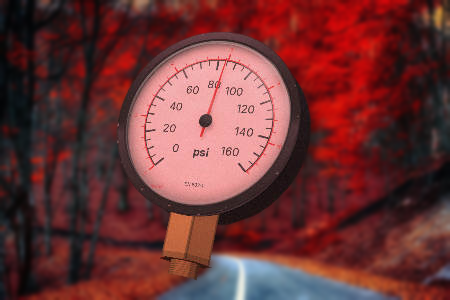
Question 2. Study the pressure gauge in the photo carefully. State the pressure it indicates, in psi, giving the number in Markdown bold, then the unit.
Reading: **85** psi
